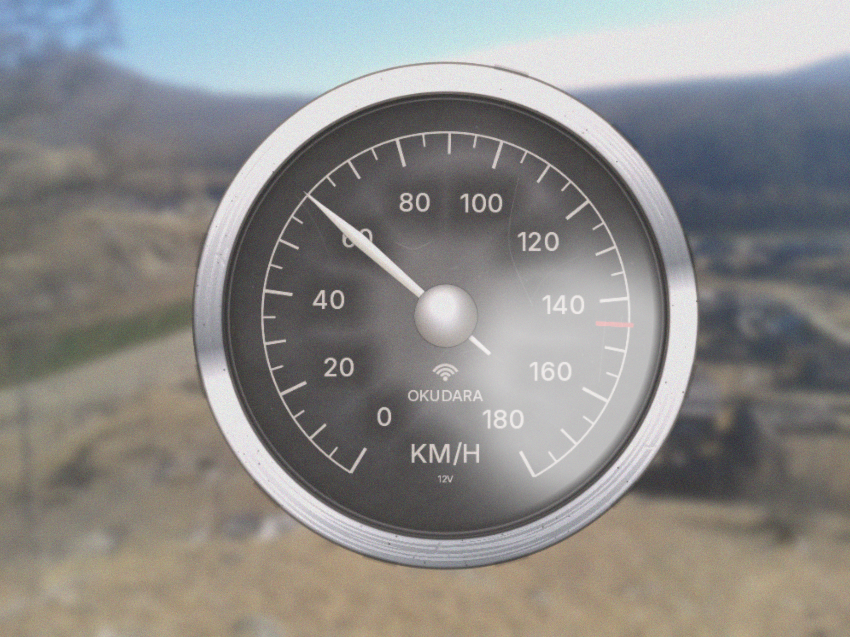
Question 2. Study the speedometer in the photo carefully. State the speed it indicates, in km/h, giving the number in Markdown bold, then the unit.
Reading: **60** km/h
